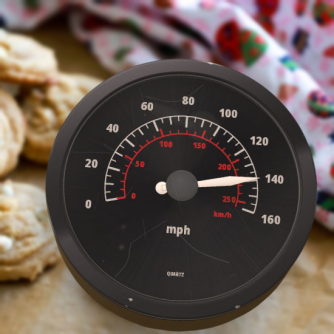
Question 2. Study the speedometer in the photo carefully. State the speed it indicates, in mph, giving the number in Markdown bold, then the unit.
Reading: **140** mph
